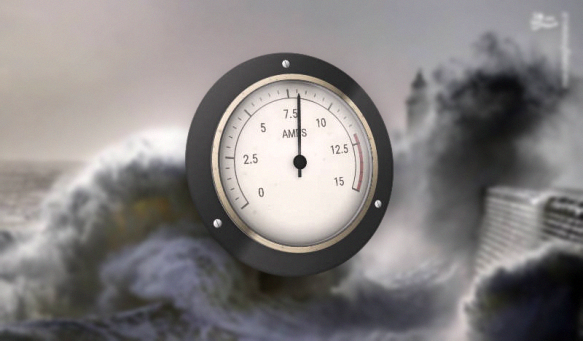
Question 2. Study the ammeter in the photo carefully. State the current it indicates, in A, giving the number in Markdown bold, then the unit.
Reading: **8** A
